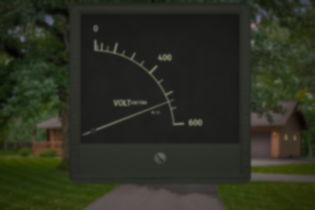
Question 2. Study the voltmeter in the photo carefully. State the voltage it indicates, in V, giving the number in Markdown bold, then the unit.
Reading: **525** V
